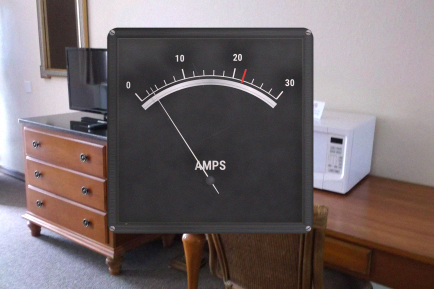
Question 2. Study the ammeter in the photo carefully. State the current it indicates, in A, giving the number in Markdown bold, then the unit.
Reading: **3** A
